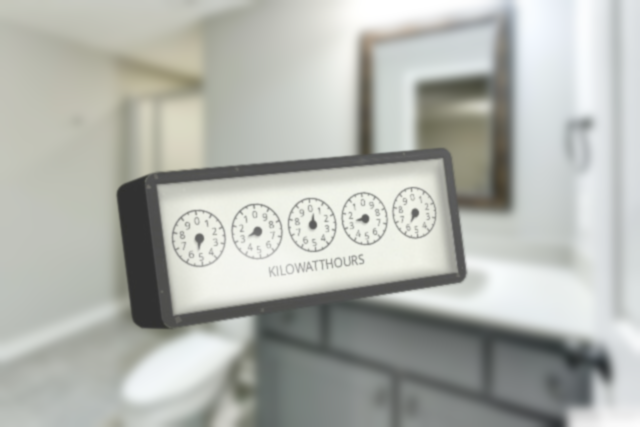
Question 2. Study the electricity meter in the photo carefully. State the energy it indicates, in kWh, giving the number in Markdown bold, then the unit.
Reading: **53026** kWh
